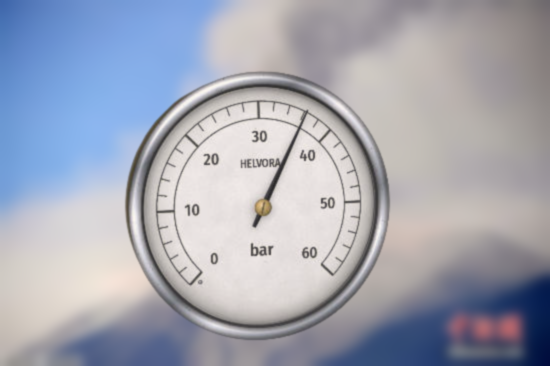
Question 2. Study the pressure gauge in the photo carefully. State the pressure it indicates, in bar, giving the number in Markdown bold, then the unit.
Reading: **36** bar
